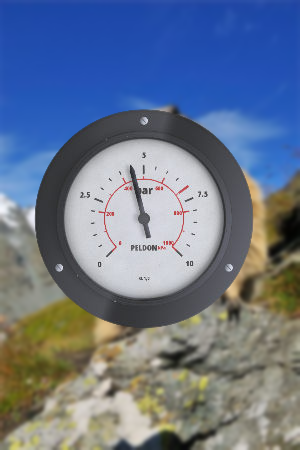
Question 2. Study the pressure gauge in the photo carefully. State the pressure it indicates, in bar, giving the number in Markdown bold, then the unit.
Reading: **4.5** bar
